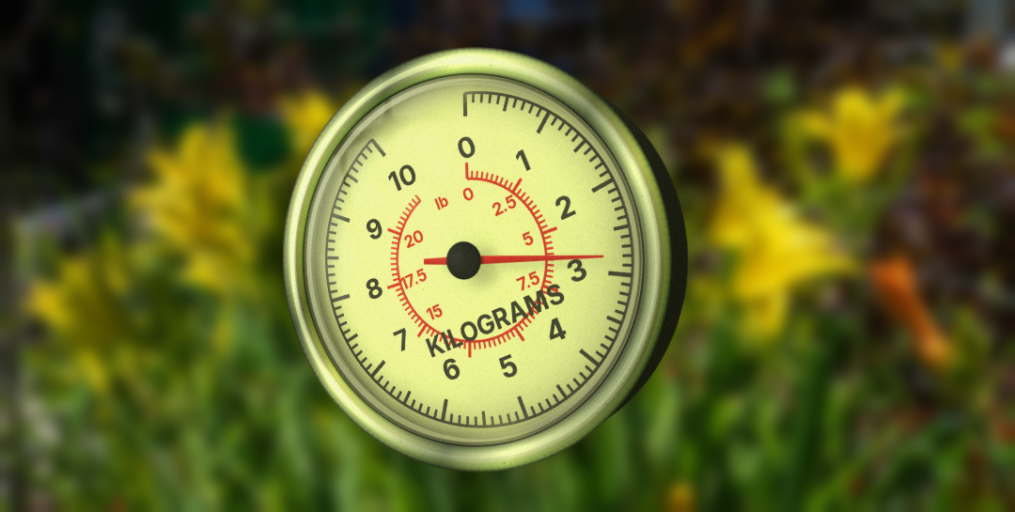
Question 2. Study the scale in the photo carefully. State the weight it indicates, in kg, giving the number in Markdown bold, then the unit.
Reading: **2.8** kg
